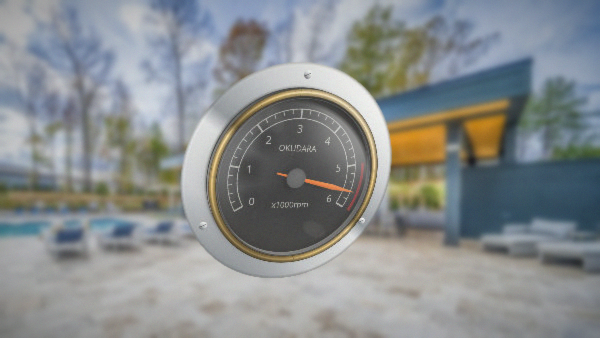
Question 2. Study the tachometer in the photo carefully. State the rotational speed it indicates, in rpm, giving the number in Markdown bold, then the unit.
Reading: **5600** rpm
